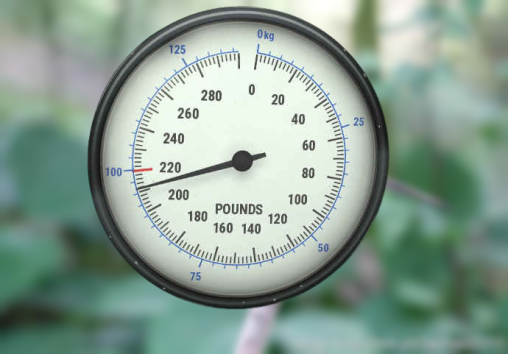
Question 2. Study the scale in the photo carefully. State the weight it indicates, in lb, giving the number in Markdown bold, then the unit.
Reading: **212** lb
